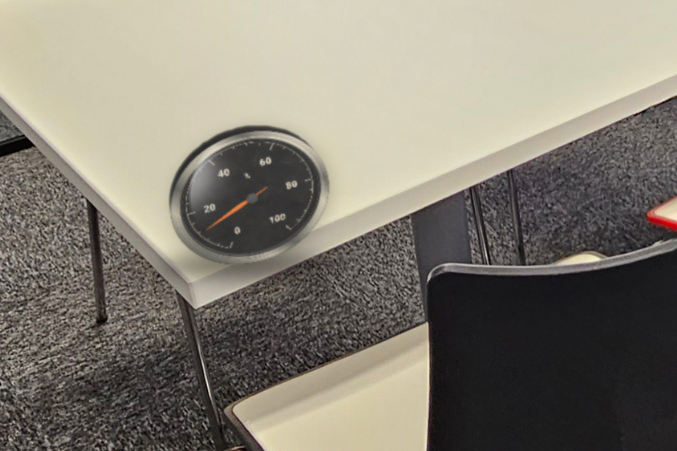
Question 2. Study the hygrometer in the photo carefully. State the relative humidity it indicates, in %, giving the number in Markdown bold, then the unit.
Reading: **12** %
